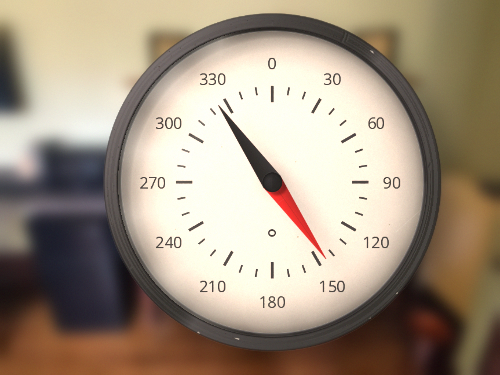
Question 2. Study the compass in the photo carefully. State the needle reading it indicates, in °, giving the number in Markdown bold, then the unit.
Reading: **145** °
